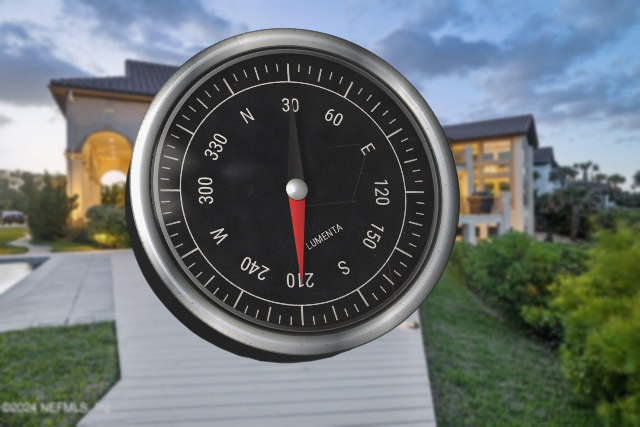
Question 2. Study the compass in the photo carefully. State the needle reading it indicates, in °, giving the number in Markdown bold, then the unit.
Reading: **210** °
